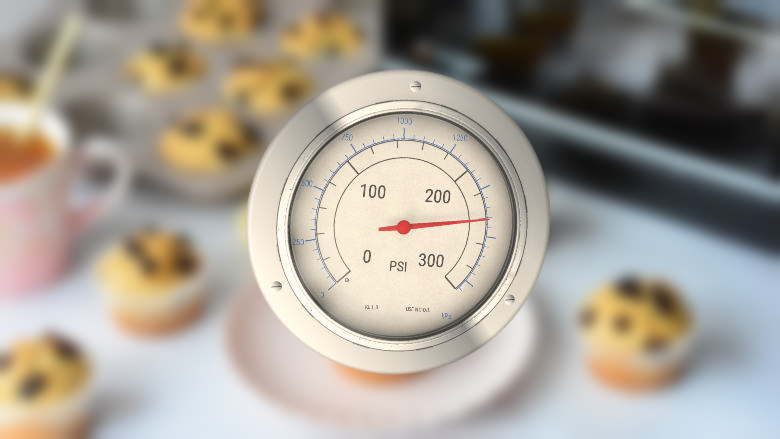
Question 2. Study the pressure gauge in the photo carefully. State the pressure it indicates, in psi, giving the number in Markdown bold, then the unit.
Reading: **240** psi
